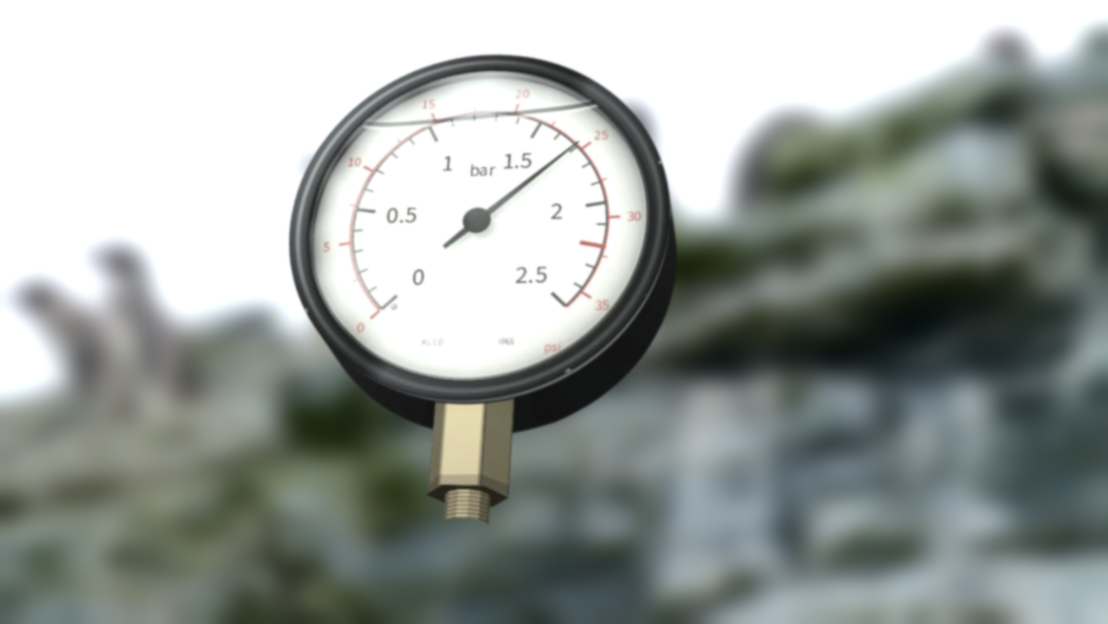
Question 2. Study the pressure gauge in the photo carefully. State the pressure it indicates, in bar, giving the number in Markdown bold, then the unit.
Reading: **1.7** bar
